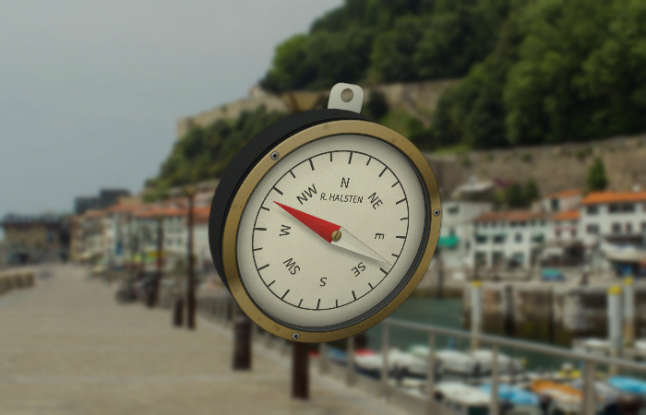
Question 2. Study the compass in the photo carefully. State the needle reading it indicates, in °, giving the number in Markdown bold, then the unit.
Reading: **292.5** °
